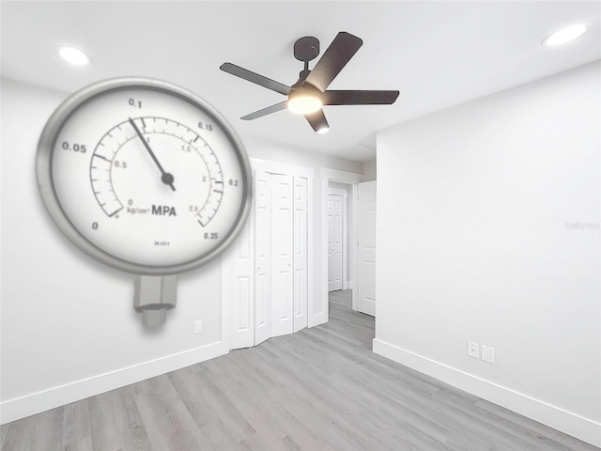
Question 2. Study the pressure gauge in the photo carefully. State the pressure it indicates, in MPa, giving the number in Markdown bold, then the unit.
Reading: **0.09** MPa
